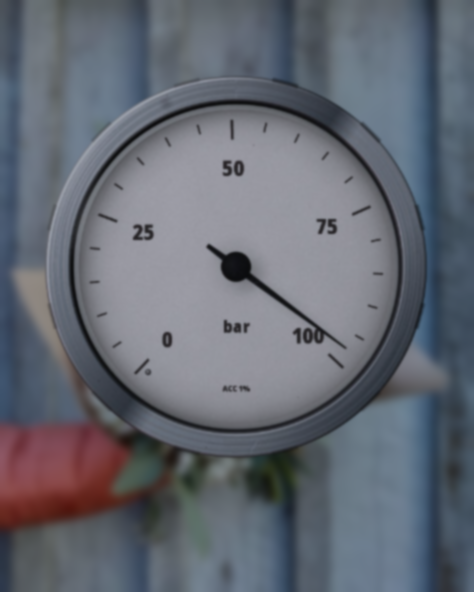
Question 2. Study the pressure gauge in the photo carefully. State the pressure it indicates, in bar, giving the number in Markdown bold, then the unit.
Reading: **97.5** bar
